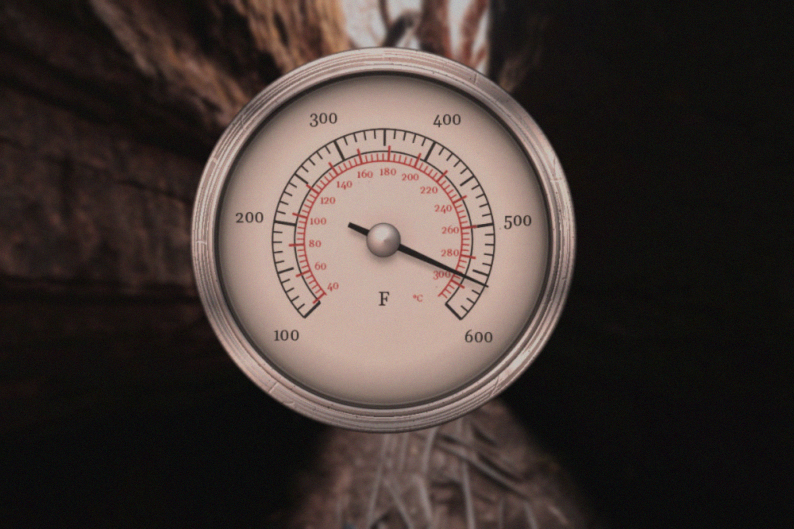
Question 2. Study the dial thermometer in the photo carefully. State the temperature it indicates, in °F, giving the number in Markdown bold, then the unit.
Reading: **560** °F
